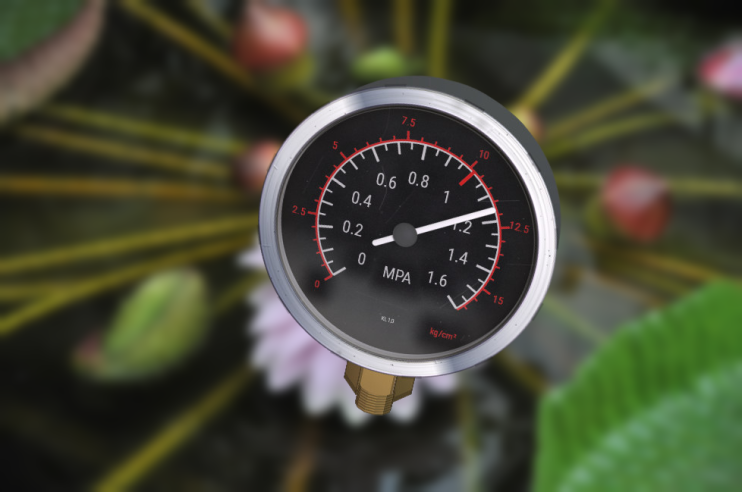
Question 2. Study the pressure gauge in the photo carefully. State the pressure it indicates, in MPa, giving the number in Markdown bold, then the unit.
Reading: **1.15** MPa
